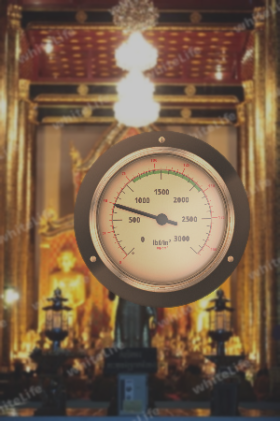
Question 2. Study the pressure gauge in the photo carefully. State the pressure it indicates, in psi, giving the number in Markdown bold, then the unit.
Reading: **700** psi
